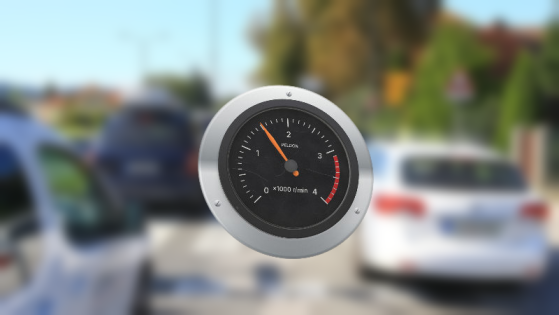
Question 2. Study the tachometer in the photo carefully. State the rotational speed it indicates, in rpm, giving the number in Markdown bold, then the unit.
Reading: **1500** rpm
